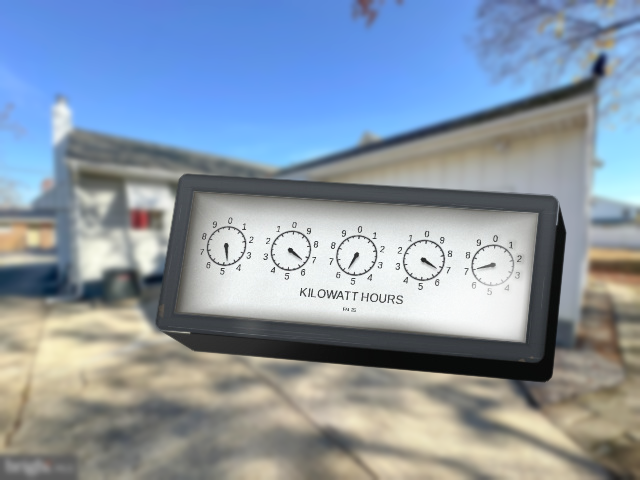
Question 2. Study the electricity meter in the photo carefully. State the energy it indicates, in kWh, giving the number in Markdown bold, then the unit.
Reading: **46567** kWh
